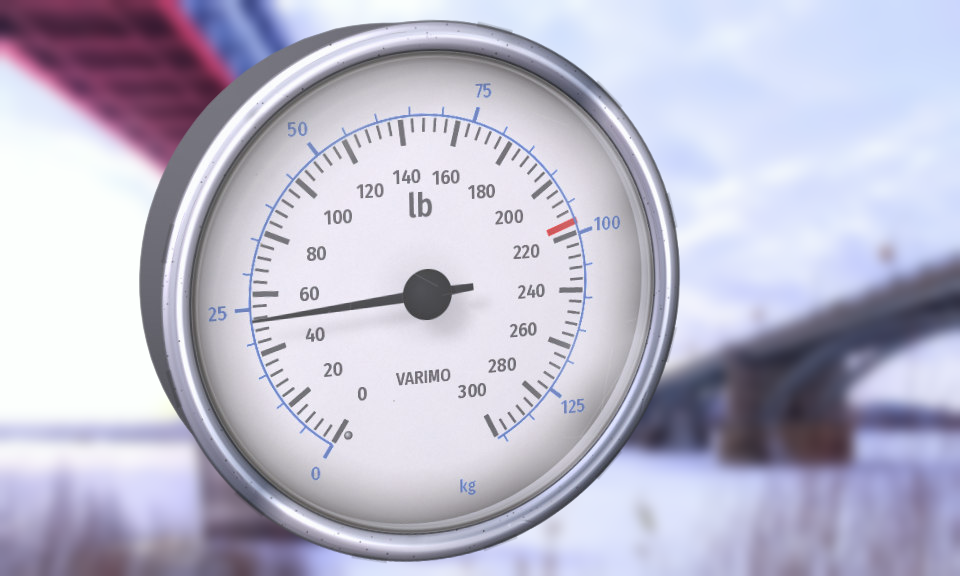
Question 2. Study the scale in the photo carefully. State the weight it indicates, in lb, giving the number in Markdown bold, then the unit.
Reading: **52** lb
